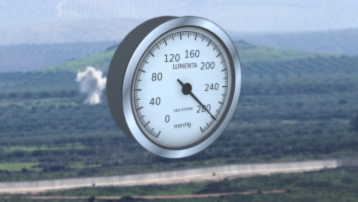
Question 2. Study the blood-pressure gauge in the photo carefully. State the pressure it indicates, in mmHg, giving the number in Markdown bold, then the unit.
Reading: **280** mmHg
